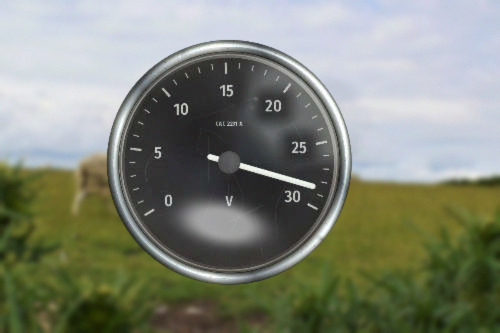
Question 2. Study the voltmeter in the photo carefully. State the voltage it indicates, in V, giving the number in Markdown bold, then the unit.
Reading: **28.5** V
